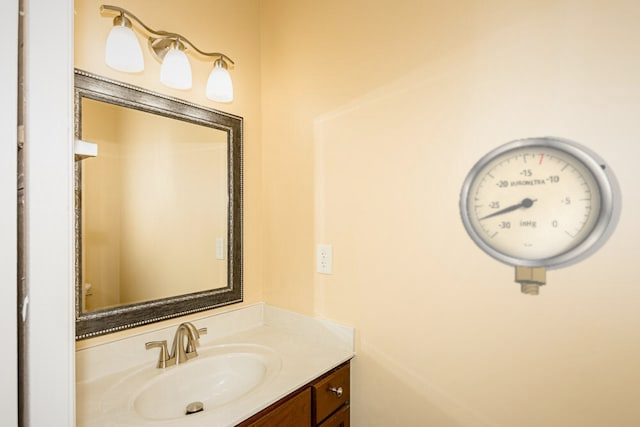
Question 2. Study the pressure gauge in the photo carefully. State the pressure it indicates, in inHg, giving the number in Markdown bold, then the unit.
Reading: **-27** inHg
